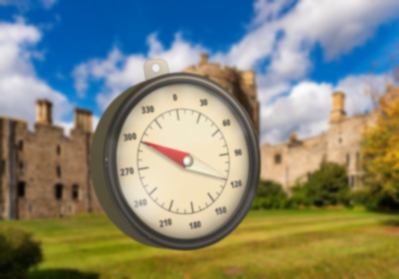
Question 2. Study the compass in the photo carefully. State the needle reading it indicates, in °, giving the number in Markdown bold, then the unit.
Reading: **300** °
